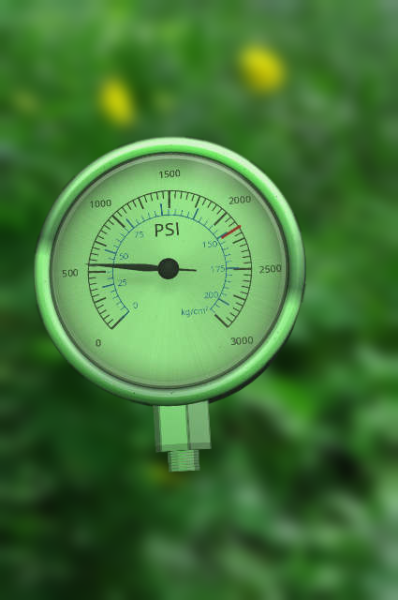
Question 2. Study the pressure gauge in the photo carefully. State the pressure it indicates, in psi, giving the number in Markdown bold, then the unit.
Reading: **550** psi
